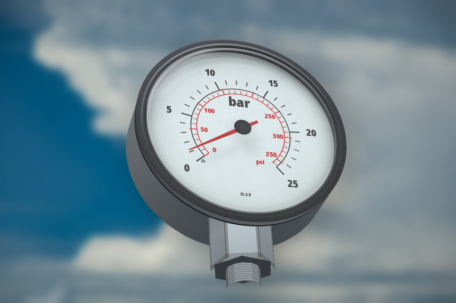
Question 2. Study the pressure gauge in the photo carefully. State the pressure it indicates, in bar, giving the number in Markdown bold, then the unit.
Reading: **1** bar
